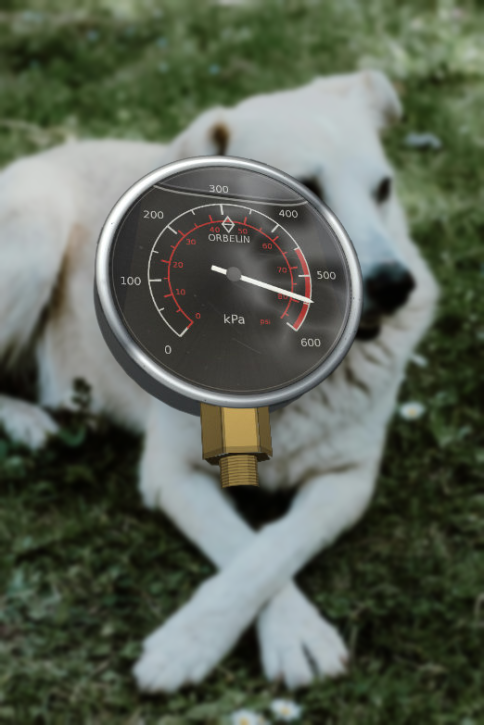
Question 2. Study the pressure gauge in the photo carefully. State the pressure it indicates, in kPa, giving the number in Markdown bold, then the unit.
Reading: **550** kPa
